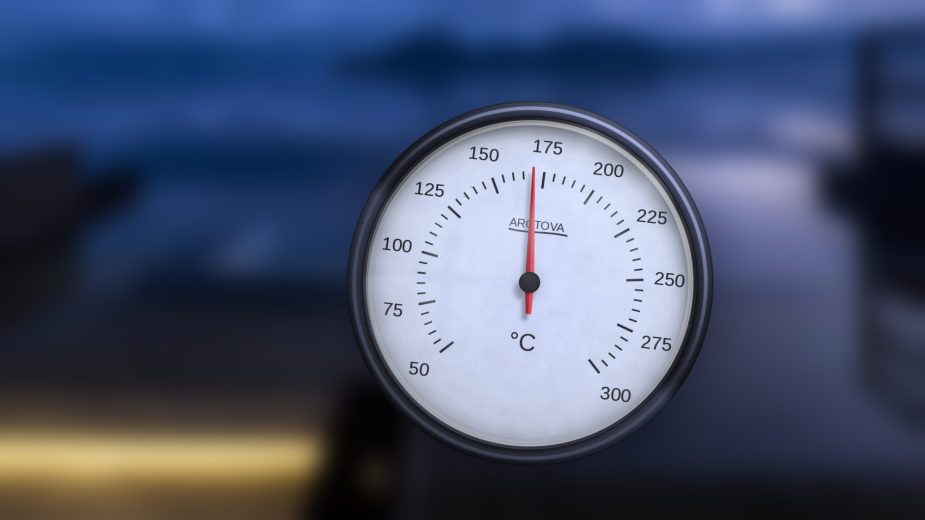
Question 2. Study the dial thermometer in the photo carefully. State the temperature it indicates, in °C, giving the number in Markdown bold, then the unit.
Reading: **170** °C
